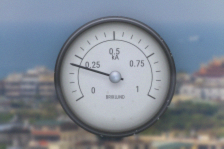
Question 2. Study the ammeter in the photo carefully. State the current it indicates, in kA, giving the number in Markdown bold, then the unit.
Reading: **0.2** kA
